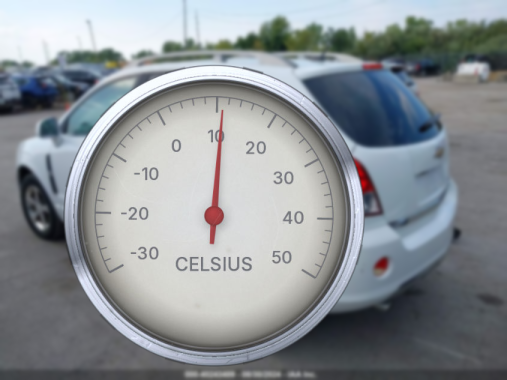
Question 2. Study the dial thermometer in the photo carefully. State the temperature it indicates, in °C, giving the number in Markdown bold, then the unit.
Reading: **11** °C
